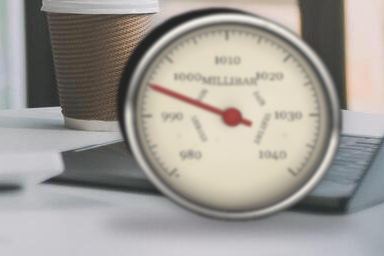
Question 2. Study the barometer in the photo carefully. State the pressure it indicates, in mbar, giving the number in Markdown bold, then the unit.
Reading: **995** mbar
